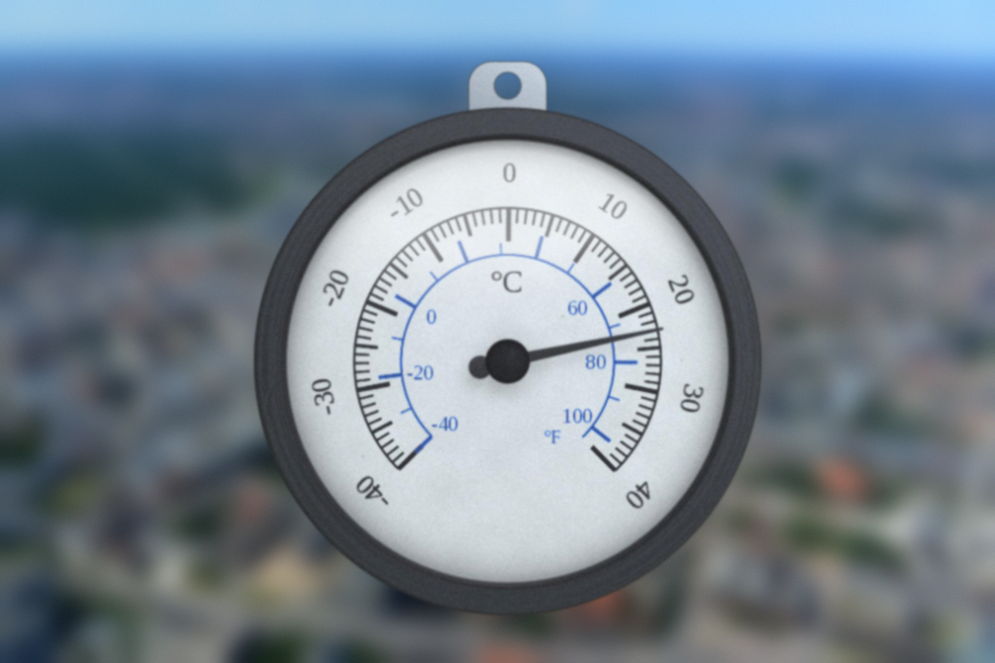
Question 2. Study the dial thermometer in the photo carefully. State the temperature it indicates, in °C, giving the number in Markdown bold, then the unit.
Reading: **23** °C
